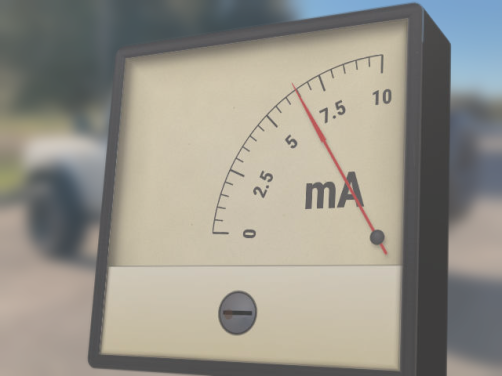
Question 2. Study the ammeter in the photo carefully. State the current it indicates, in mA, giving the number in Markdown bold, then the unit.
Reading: **6.5** mA
